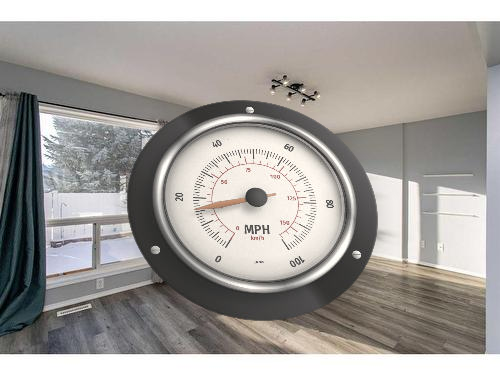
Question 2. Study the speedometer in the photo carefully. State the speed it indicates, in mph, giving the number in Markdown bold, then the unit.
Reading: **15** mph
